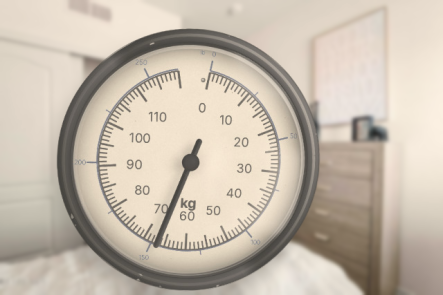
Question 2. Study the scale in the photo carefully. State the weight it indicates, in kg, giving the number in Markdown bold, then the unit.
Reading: **67** kg
